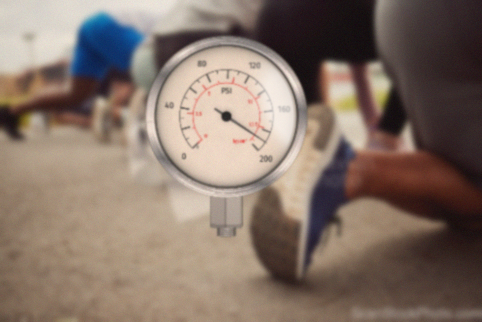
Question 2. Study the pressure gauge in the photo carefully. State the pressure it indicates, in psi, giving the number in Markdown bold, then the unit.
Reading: **190** psi
